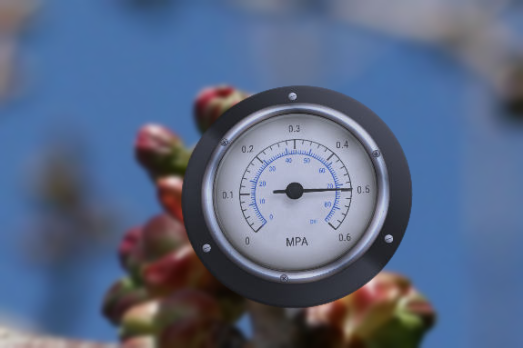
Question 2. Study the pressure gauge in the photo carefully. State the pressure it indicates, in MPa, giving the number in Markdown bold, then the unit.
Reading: **0.5** MPa
